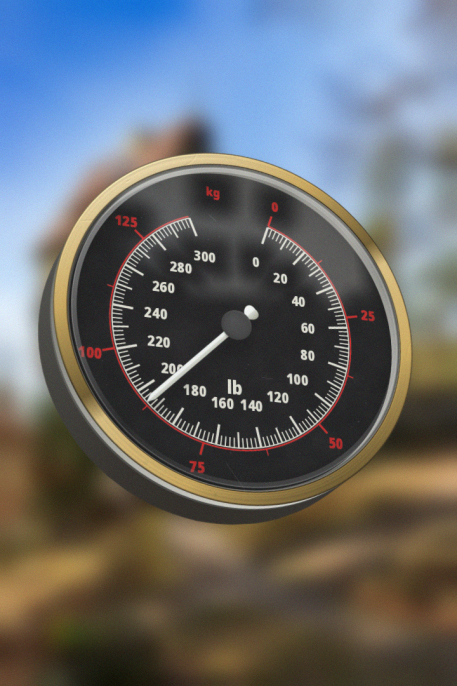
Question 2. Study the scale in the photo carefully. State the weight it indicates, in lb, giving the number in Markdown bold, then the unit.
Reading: **194** lb
